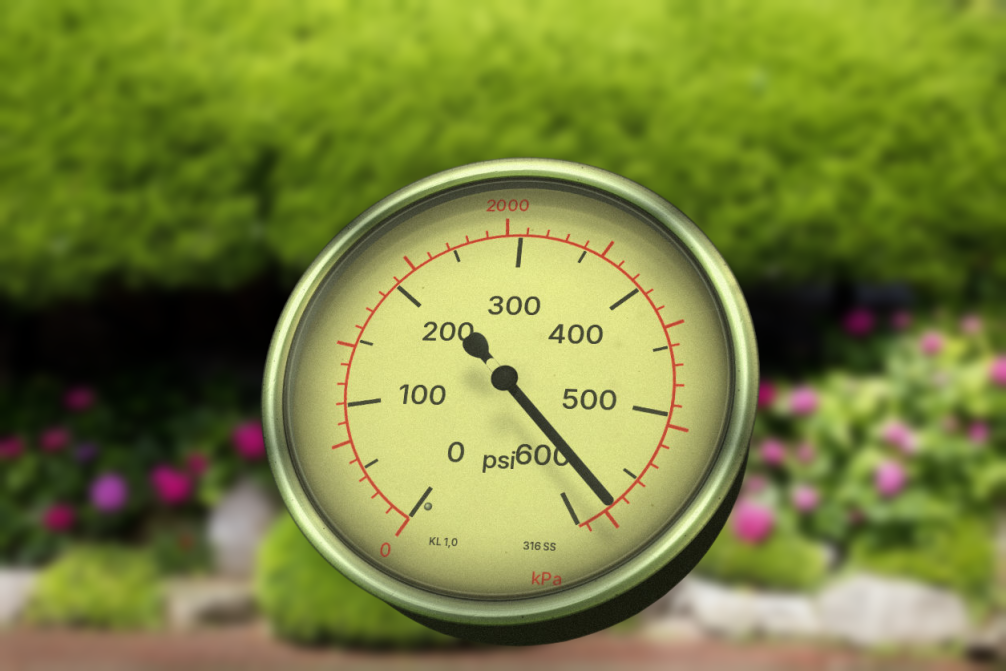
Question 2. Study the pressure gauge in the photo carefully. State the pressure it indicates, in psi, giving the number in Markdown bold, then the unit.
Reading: **575** psi
